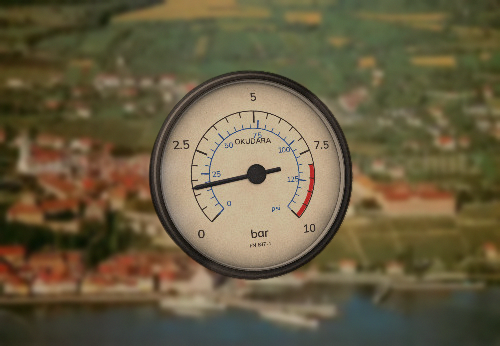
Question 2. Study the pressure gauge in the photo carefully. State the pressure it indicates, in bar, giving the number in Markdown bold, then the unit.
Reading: **1.25** bar
